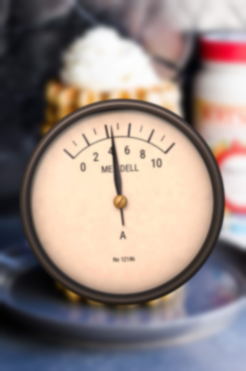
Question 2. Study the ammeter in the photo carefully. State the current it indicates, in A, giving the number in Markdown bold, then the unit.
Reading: **4.5** A
